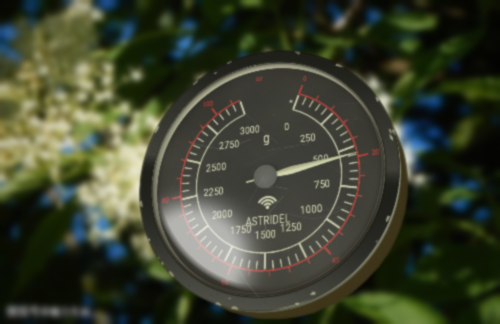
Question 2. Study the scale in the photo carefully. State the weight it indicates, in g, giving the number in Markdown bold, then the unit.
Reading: **550** g
